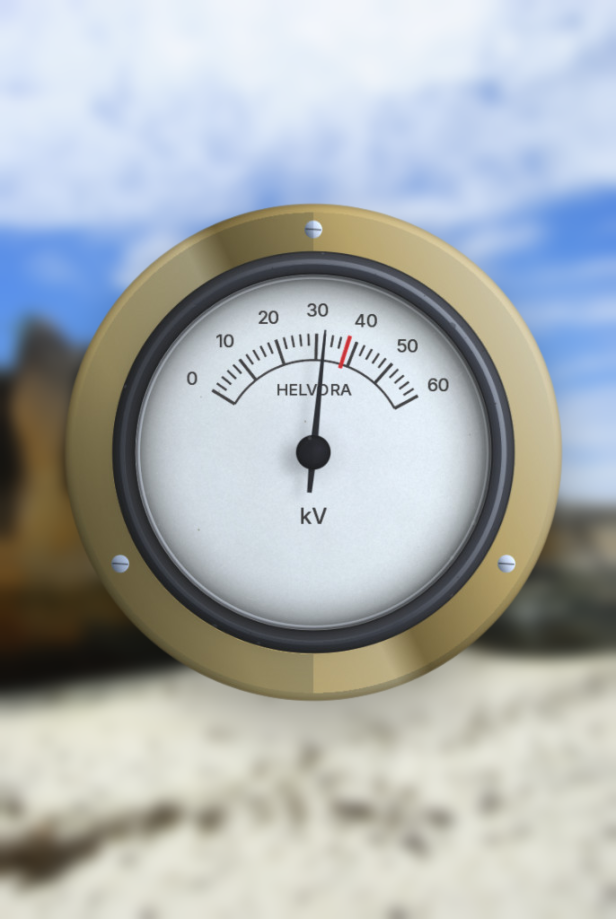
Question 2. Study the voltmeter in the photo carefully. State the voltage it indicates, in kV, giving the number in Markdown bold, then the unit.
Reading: **32** kV
